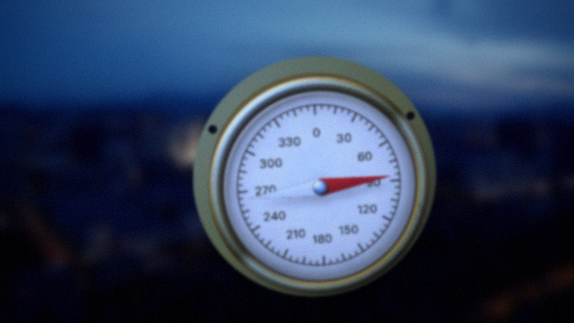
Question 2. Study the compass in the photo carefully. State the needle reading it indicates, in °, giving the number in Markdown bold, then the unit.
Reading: **85** °
